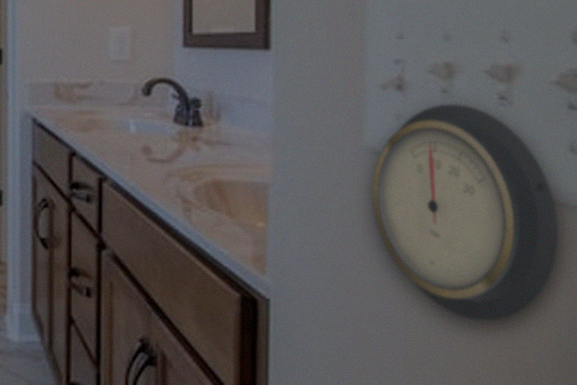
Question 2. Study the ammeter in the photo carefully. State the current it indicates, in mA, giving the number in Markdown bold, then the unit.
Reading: **10** mA
